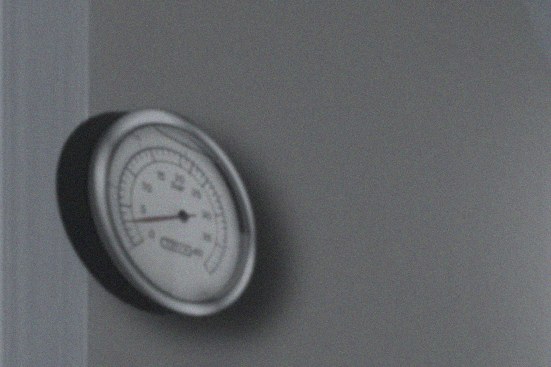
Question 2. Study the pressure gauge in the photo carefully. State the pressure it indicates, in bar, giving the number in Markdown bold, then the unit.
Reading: **3** bar
